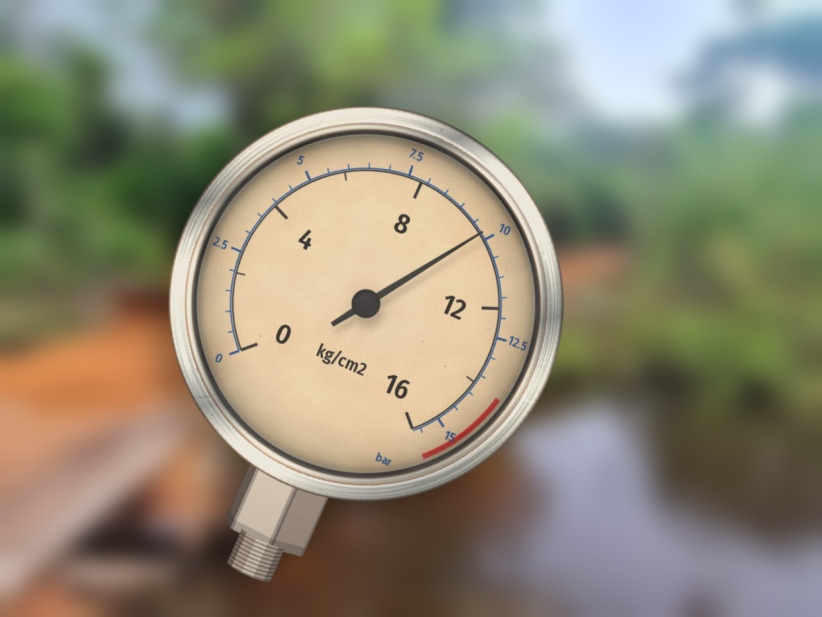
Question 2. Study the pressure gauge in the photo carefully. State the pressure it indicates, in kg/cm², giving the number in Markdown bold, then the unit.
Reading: **10** kg/cm²
